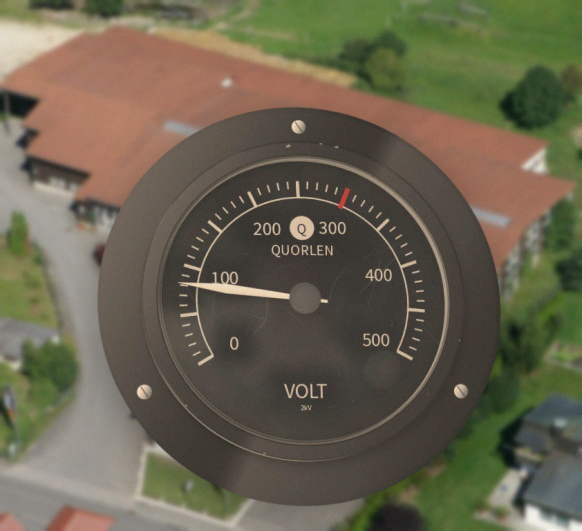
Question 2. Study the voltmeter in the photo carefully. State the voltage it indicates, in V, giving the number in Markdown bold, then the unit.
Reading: **80** V
